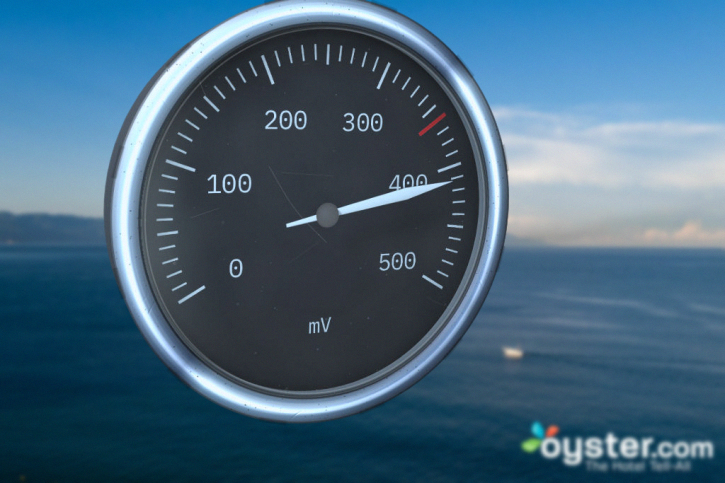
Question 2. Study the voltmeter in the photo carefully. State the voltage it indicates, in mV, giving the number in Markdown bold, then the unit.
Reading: **410** mV
